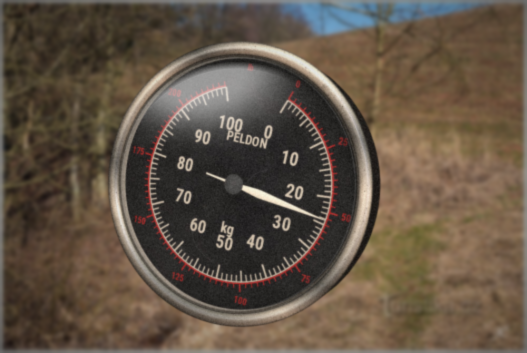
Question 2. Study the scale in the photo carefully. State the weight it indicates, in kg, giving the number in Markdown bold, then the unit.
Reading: **24** kg
